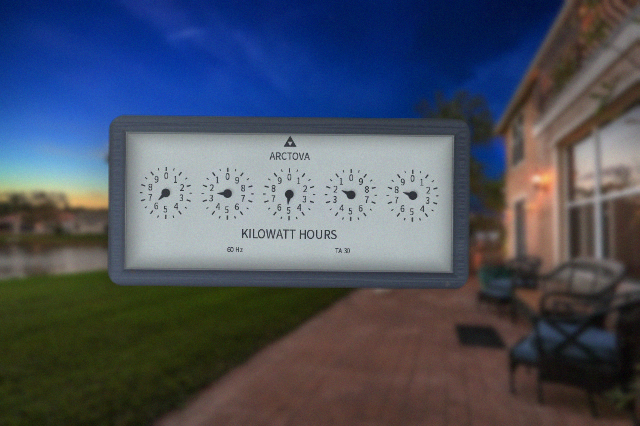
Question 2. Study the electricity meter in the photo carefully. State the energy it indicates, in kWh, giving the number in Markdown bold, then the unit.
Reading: **62518** kWh
